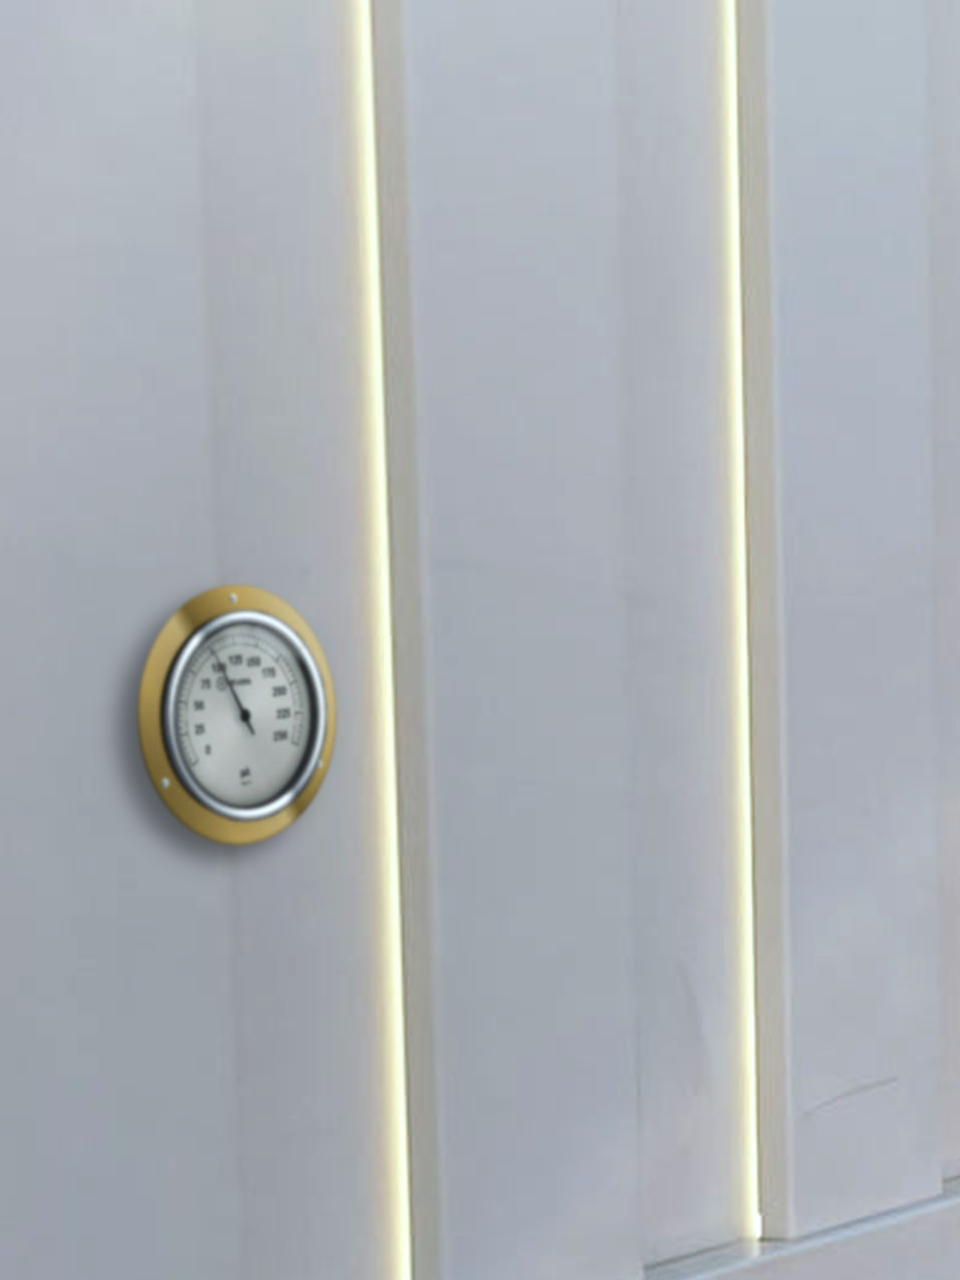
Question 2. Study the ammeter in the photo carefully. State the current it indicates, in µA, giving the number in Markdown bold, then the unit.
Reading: **100** µA
